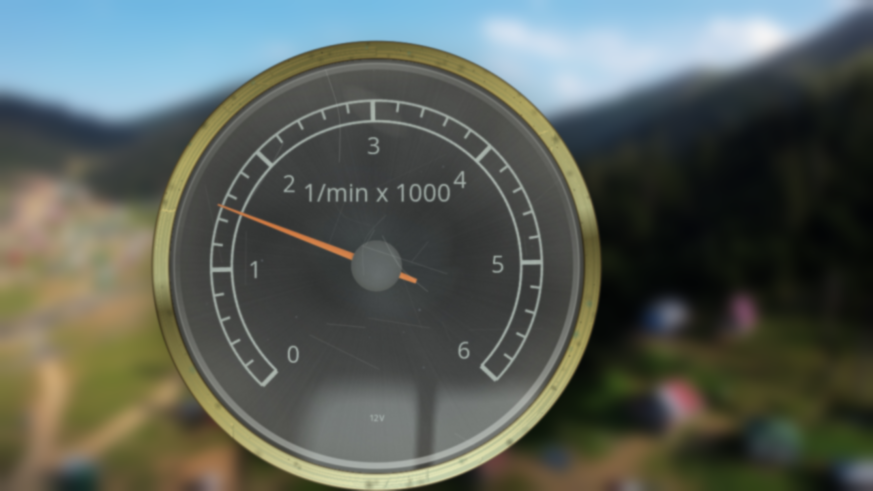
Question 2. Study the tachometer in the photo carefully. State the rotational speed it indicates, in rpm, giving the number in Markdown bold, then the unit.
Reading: **1500** rpm
